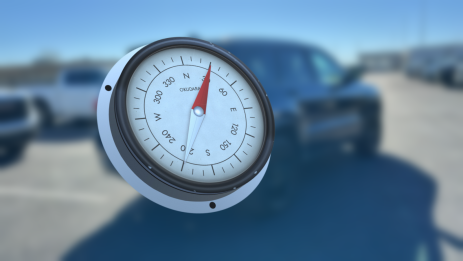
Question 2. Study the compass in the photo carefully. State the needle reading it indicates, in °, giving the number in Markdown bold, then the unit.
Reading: **30** °
